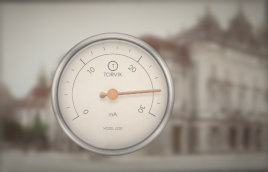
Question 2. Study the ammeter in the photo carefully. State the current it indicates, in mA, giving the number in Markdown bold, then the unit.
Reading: **26** mA
